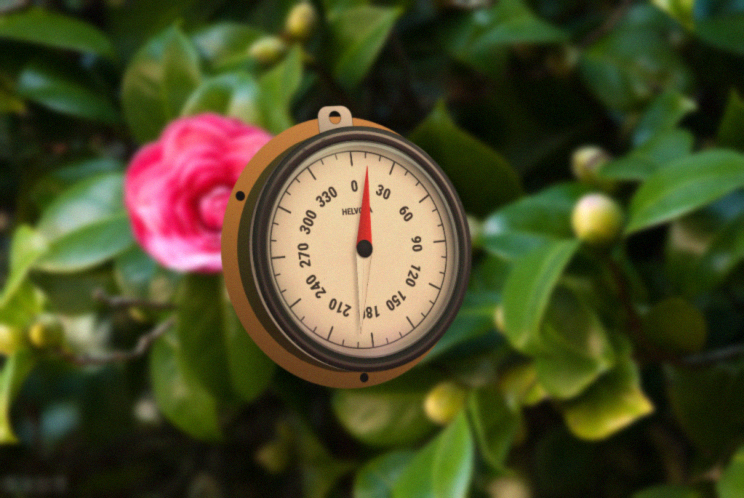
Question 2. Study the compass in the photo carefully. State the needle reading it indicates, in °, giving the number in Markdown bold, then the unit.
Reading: **10** °
